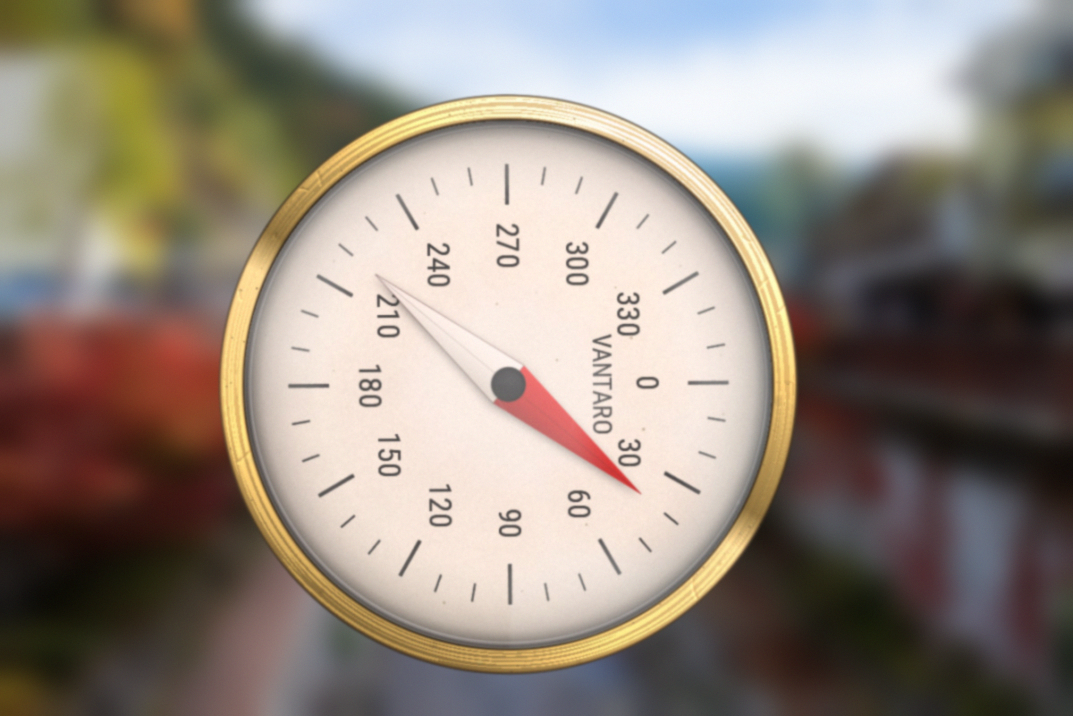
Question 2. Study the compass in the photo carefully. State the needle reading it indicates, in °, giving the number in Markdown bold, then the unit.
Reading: **40** °
